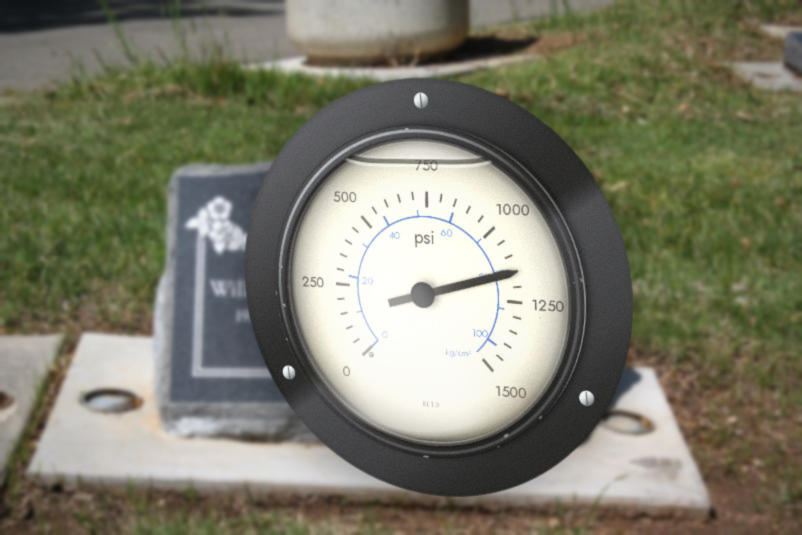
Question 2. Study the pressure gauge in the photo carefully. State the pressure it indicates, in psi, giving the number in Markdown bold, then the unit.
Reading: **1150** psi
